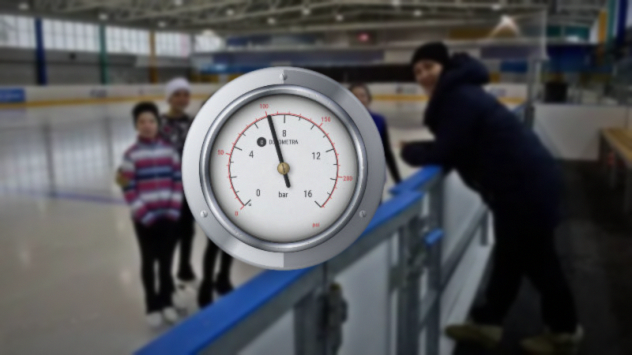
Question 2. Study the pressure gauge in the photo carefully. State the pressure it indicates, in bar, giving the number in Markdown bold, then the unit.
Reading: **7** bar
